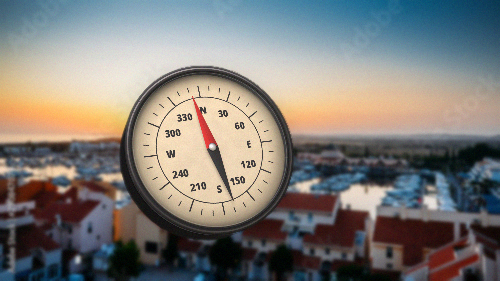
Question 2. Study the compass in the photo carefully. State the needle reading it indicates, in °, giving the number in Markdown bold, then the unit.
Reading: **350** °
